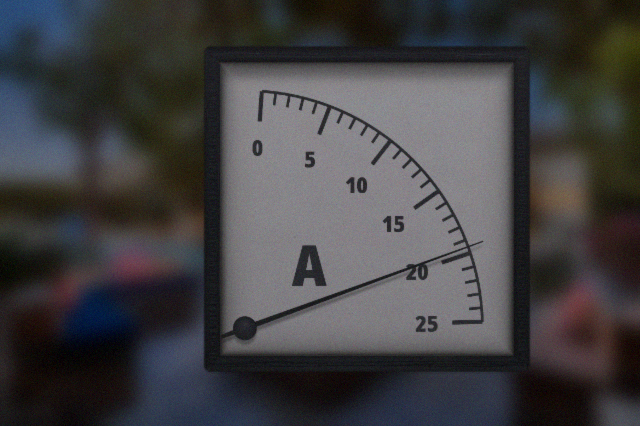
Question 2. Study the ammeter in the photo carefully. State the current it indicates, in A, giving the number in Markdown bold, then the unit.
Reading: **19.5** A
